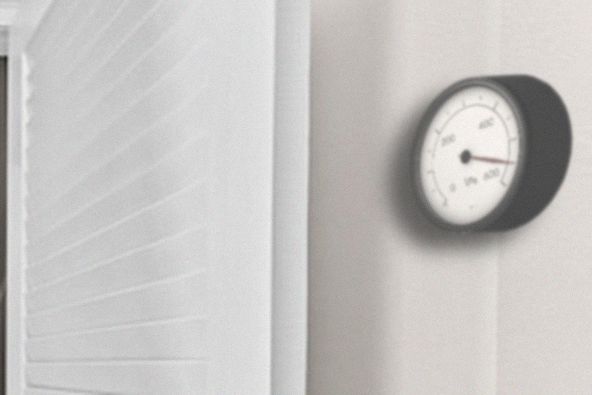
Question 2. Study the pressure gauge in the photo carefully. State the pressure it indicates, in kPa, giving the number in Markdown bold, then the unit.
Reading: **550** kPa
